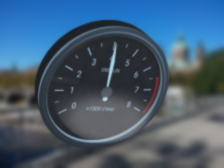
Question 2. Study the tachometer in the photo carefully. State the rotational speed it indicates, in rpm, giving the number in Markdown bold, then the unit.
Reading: **4000** rpm
